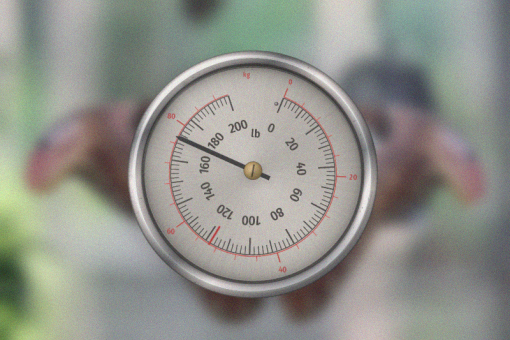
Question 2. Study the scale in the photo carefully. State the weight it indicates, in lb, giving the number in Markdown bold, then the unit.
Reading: **170** lb
